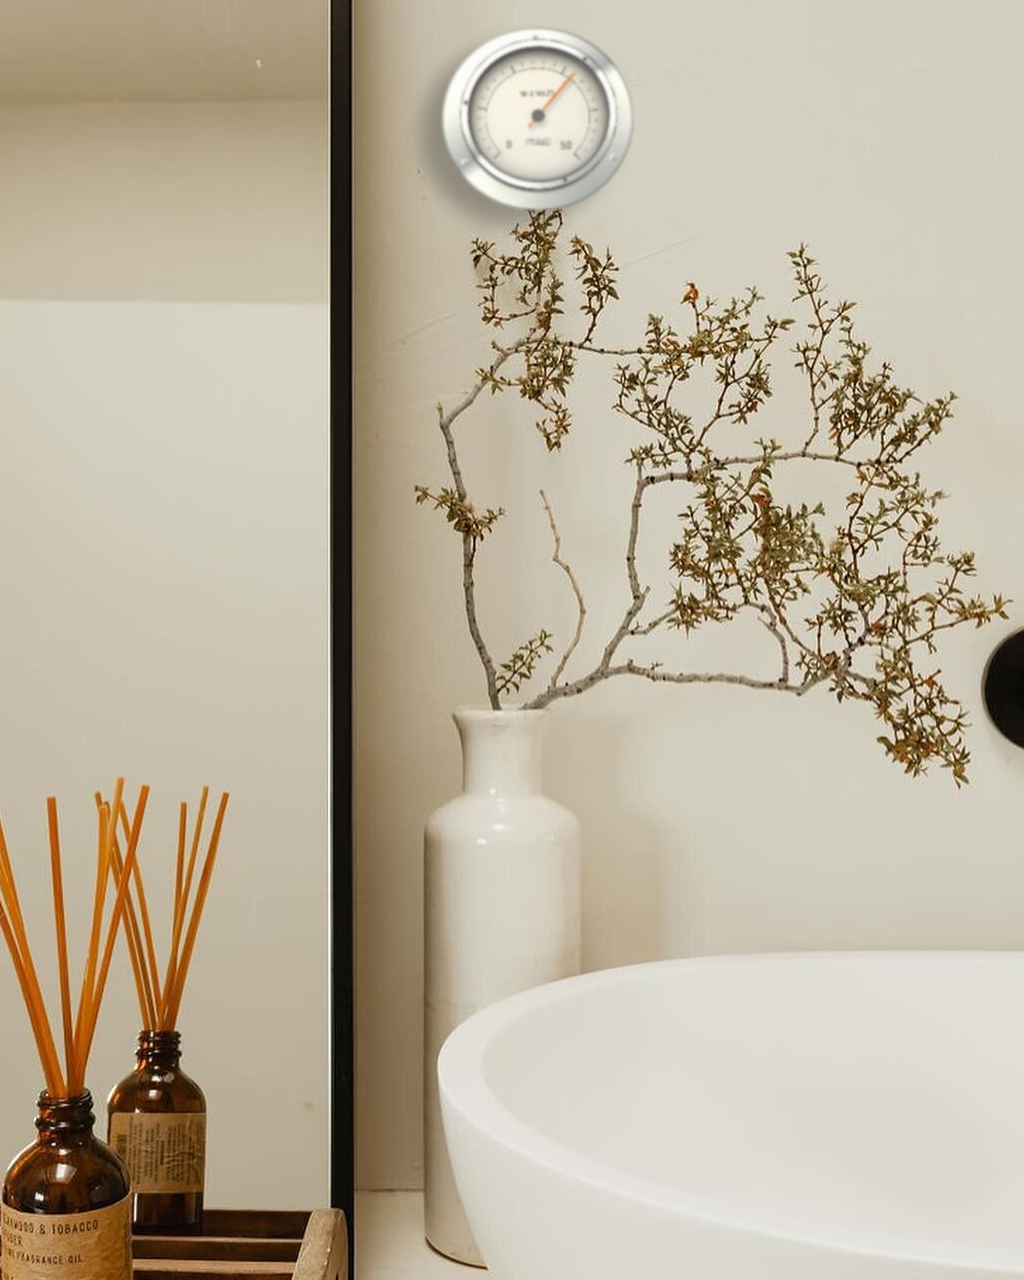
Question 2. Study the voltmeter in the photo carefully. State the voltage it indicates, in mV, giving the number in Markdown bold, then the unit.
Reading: **32** mV
